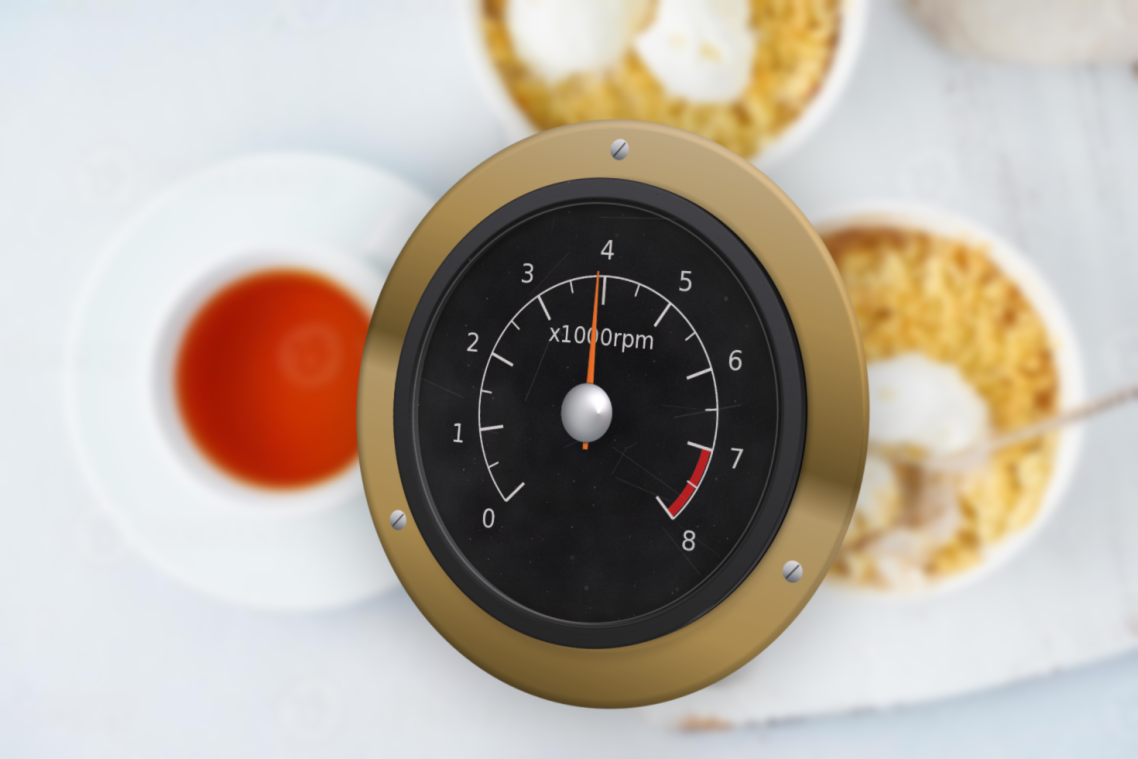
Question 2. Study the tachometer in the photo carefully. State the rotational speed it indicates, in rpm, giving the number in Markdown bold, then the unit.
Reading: **4000** rpm
